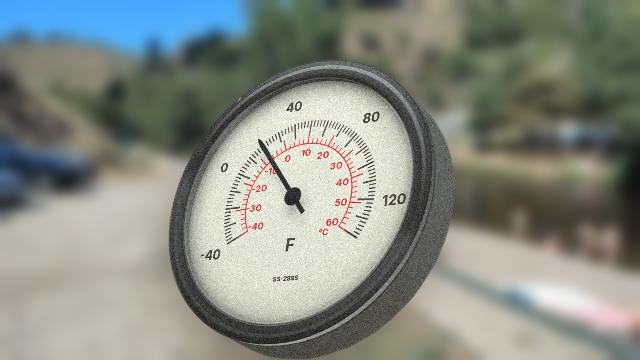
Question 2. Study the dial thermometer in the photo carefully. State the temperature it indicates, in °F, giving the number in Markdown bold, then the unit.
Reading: **20** °F
